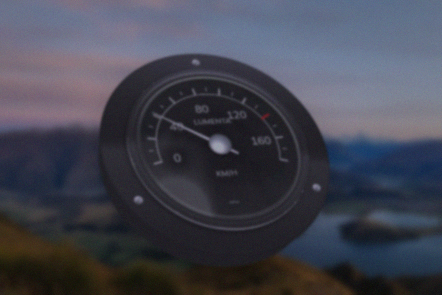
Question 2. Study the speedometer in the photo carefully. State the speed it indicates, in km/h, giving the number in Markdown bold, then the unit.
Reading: **40** km/h
